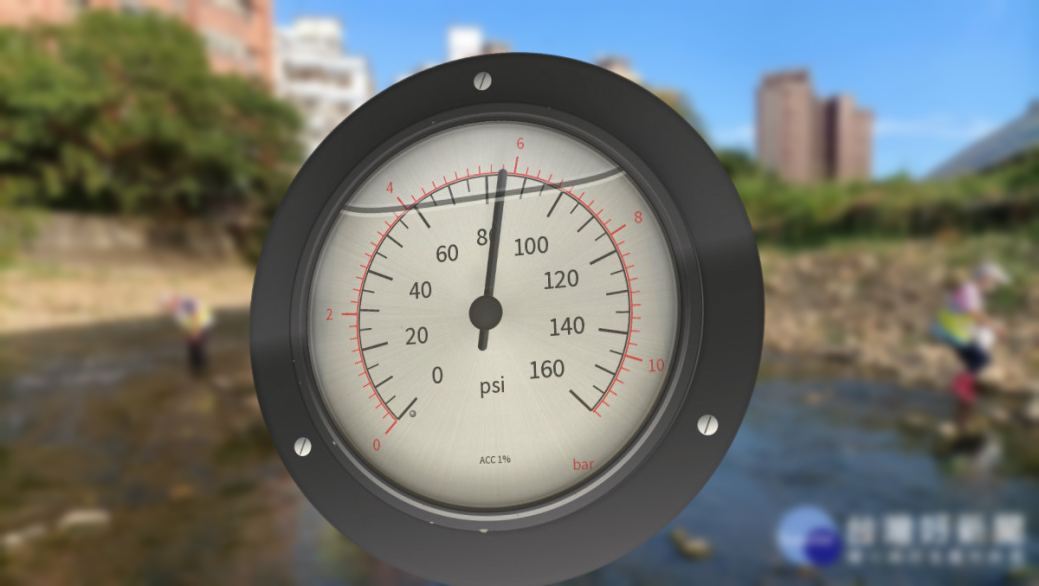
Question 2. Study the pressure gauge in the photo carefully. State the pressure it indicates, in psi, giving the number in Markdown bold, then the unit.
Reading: **85** psi
